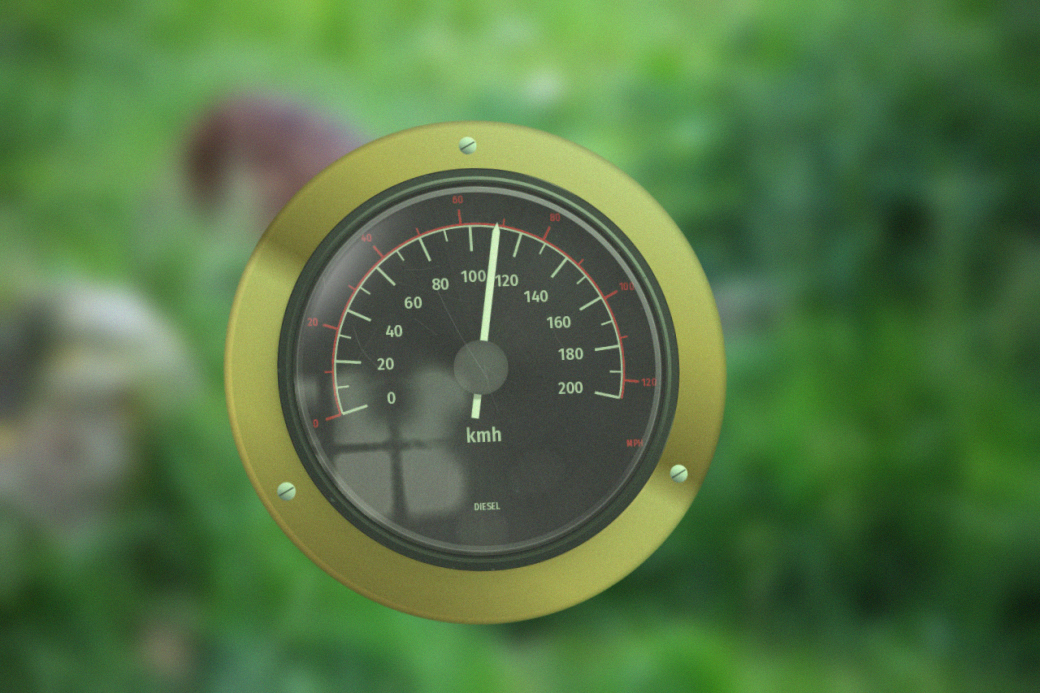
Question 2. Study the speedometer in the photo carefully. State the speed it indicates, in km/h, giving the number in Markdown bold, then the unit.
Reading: **110** km/h
